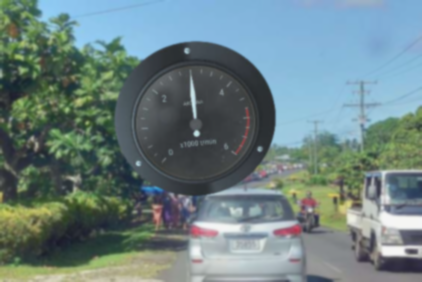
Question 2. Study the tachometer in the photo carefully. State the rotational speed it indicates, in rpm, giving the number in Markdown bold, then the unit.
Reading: **3000** rpm
